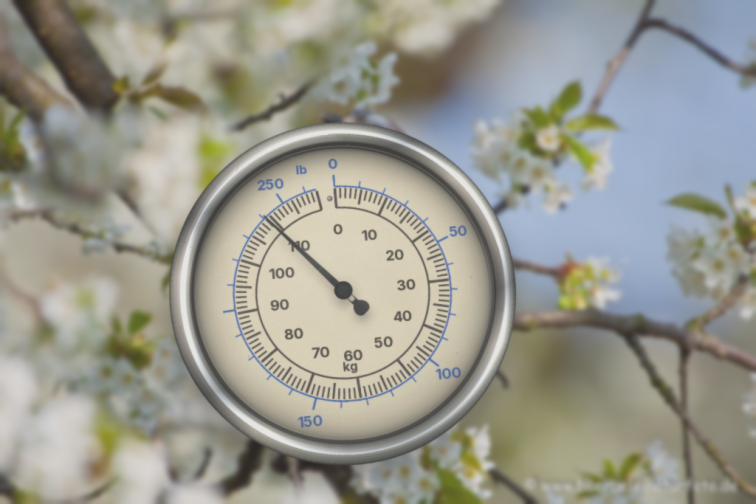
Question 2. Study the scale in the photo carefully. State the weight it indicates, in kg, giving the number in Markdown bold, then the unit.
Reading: **109** kg
